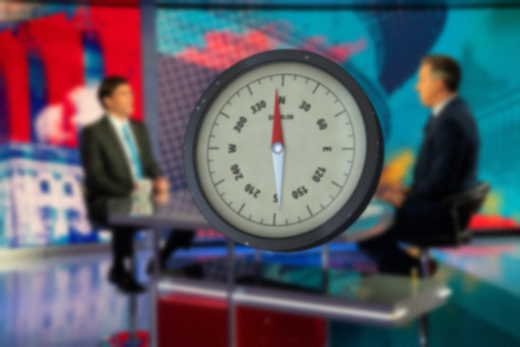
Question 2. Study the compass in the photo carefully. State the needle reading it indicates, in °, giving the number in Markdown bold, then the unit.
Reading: **355** °
